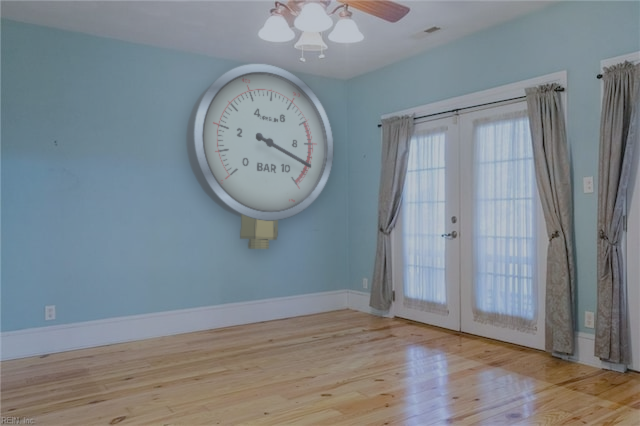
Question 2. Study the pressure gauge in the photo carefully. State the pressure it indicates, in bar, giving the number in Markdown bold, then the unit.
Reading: **9** bar
